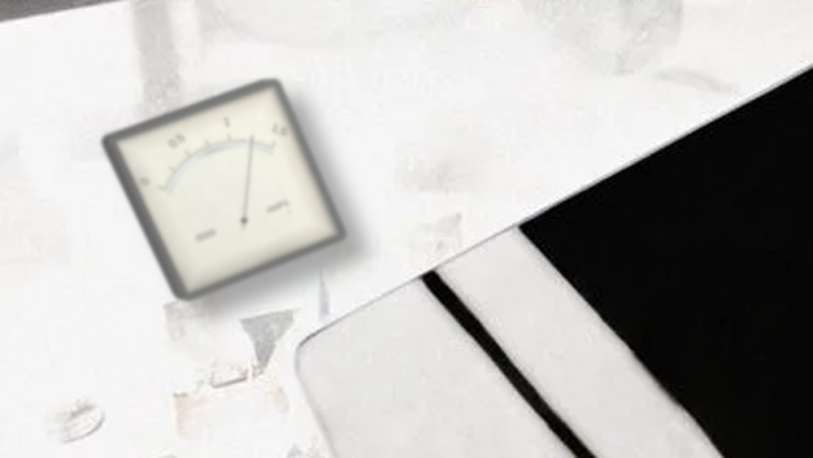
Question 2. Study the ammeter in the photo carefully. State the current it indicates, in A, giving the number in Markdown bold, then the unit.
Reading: **1.25** A
